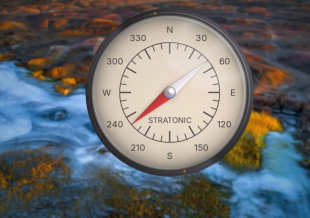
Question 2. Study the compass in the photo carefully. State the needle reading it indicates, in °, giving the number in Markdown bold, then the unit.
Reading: **230** °
